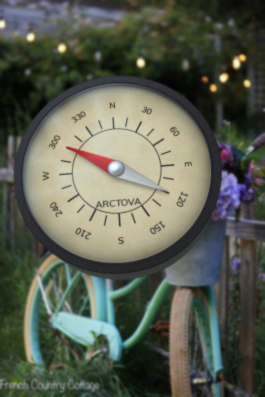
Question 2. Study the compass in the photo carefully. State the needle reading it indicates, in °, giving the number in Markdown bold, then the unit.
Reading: **300** °
